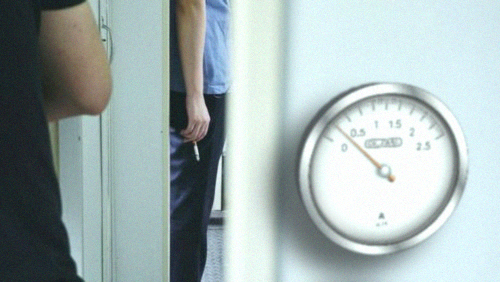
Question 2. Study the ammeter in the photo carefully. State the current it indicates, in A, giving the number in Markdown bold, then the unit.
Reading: **0.25** A
